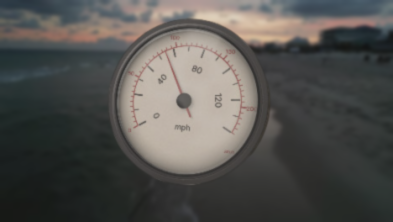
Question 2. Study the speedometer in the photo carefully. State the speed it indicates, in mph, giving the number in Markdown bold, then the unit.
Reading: **55** mph
